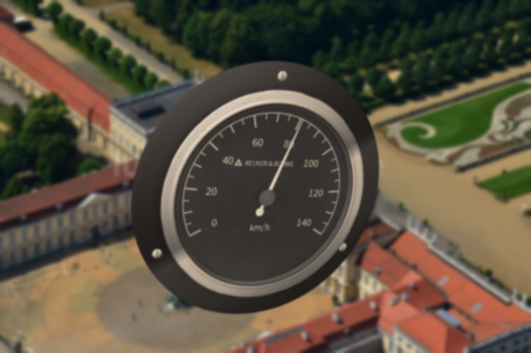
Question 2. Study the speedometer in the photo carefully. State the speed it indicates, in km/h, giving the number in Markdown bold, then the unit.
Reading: **80** km/h
